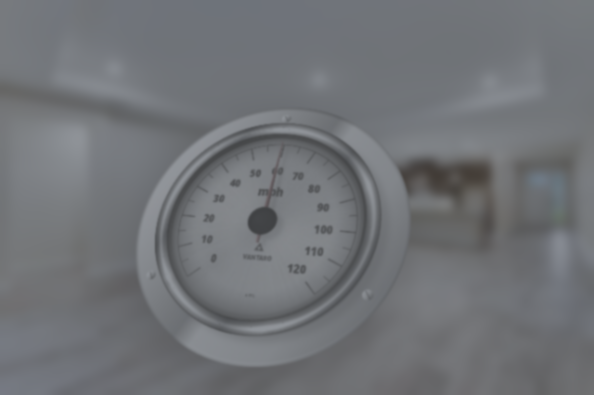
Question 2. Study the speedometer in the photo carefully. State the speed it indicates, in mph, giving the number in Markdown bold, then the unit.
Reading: **60** mph
